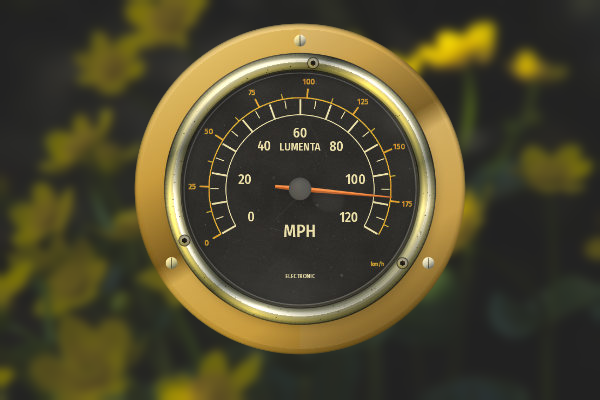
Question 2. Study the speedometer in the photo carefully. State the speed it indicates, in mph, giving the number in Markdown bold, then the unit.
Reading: **107.5** mph
